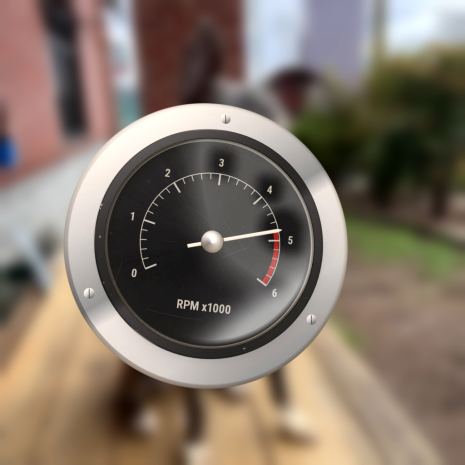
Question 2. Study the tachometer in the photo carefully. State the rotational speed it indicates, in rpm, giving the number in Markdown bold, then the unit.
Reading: **4800** rpm
